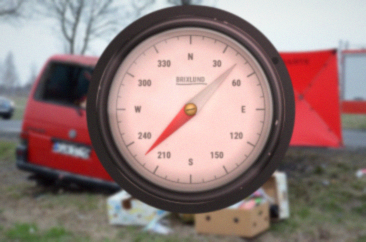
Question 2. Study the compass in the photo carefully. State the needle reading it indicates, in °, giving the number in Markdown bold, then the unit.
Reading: **225** °
